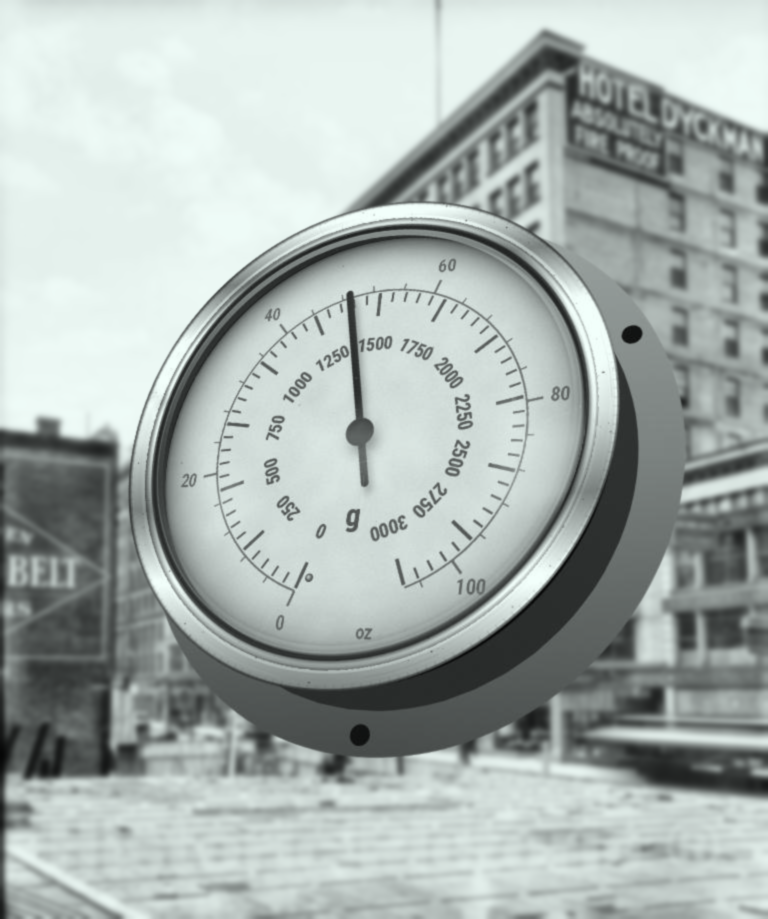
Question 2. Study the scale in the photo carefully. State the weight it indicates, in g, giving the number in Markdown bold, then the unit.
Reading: **1400** g
